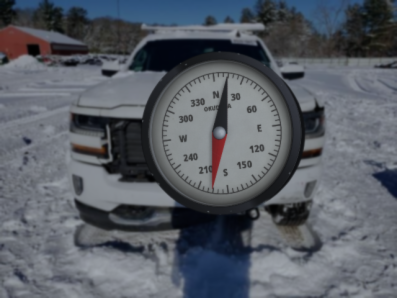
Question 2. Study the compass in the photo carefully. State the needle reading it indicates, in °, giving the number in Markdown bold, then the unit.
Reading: **195** °
